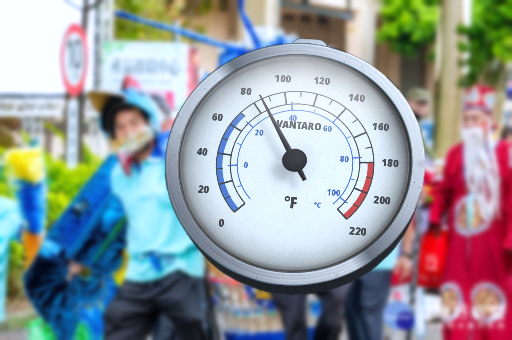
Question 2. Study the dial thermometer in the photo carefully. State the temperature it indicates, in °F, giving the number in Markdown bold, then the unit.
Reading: **85** °F
